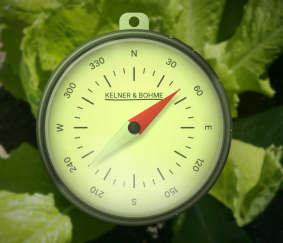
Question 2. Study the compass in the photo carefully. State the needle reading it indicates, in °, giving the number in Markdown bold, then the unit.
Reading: **50** °
